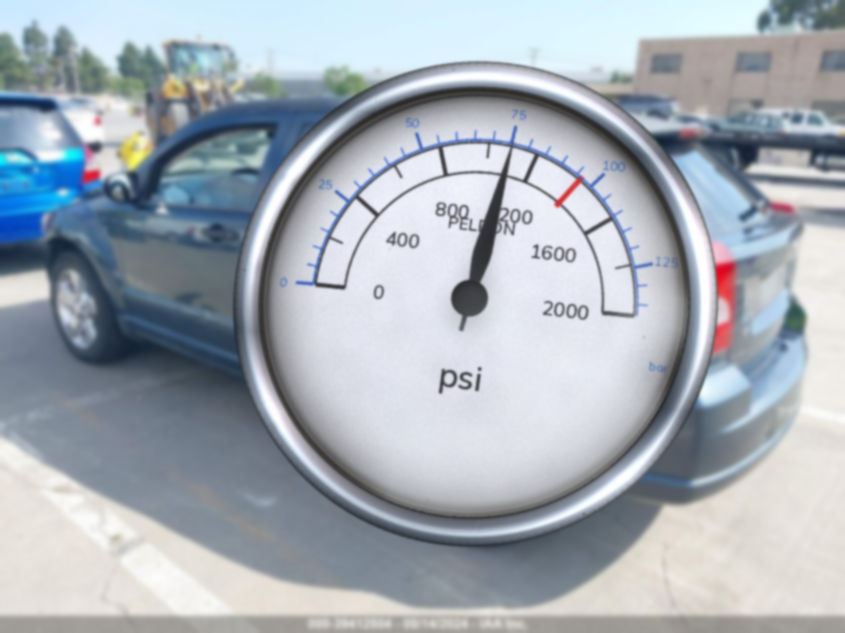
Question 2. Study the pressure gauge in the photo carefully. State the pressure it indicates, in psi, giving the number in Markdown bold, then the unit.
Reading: **1100** psi
